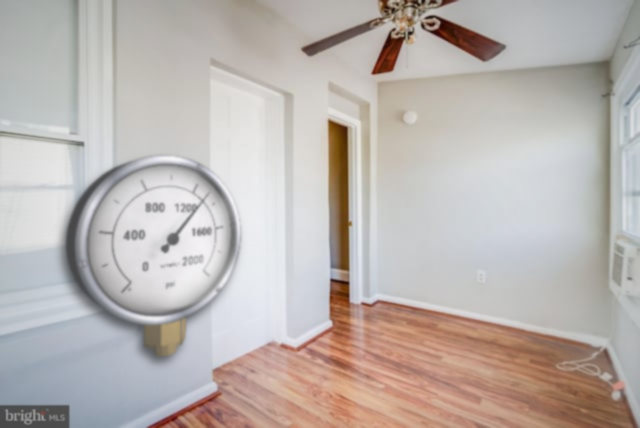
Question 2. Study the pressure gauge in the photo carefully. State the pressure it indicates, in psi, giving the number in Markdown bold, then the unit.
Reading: **1300** psi
